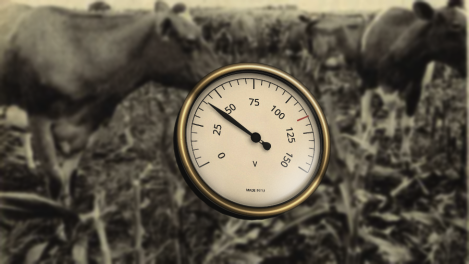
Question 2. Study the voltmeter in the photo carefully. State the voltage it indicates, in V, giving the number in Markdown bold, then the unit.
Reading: **40** V
